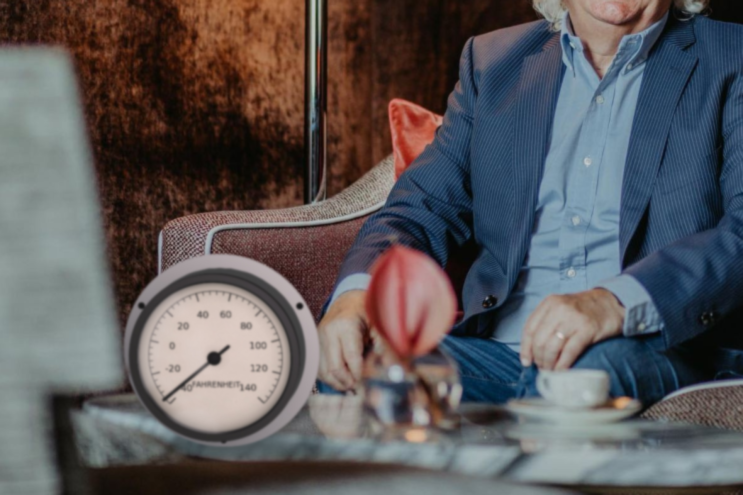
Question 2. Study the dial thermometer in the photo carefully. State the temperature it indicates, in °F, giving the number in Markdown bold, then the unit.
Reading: **-36** °F
